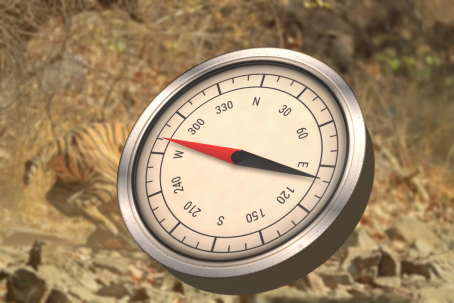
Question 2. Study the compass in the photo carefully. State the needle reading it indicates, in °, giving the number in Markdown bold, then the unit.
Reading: **280** °
